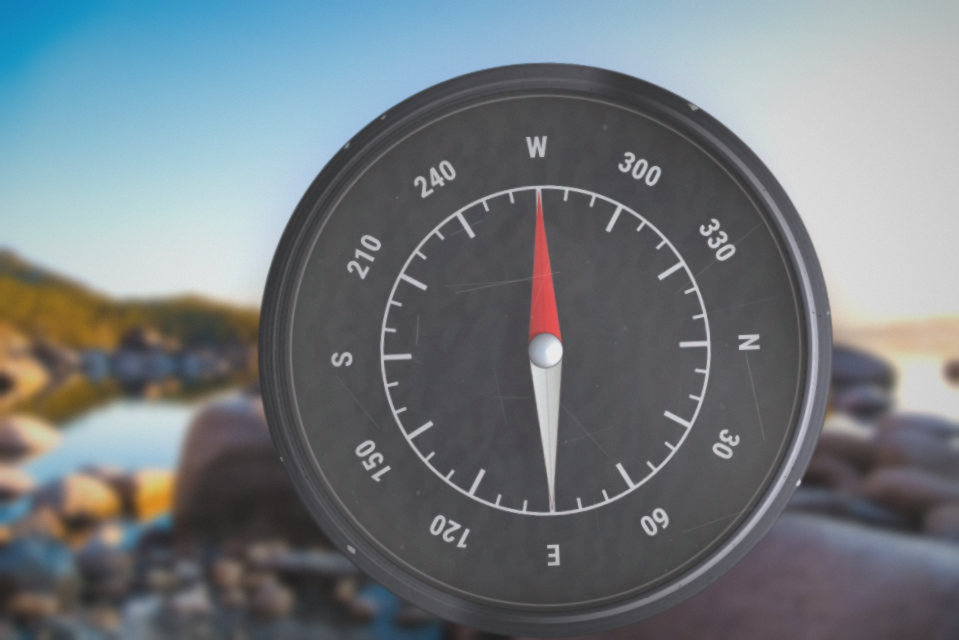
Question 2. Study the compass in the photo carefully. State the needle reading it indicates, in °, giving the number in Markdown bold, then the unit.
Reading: **270** °
